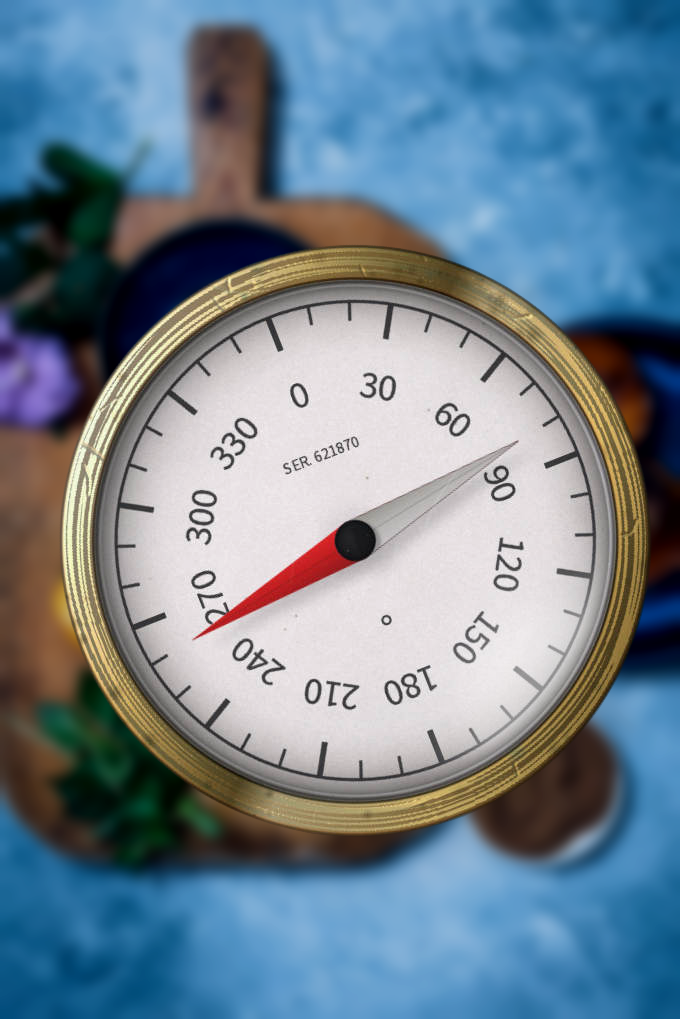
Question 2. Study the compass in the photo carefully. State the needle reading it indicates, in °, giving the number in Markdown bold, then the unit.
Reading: **260** °
